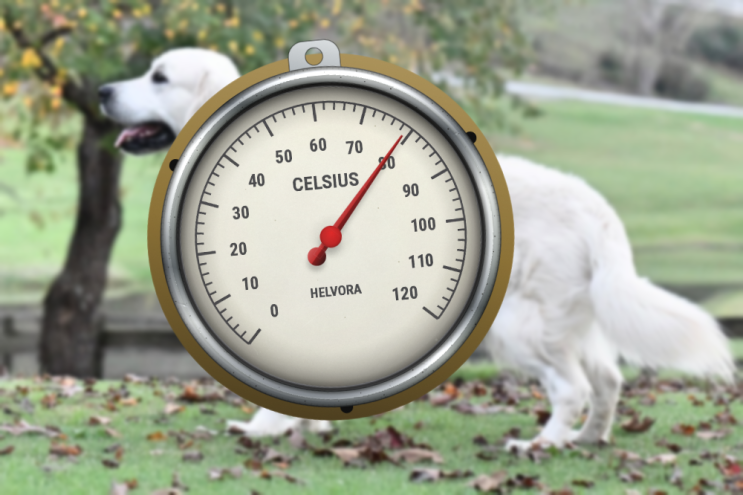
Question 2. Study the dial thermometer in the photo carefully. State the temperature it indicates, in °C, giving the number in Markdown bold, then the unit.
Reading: **79** °C
